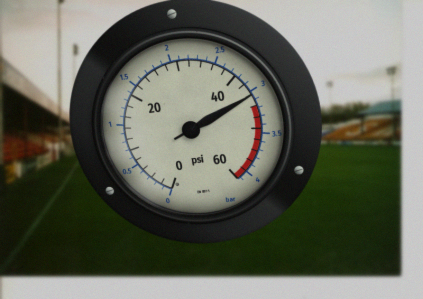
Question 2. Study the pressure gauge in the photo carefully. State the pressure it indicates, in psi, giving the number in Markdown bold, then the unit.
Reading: **44** psi
